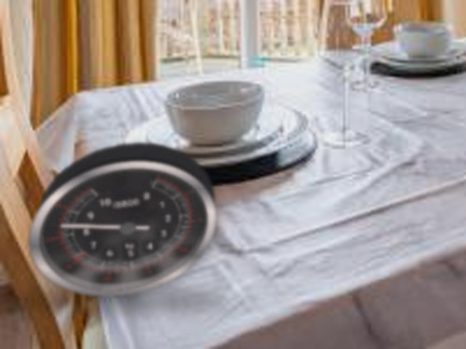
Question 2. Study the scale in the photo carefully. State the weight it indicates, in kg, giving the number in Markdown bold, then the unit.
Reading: **8.5** kg
